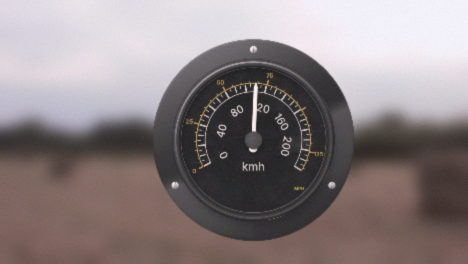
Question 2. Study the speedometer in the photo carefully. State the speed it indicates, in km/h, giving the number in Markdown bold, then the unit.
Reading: **110** km/h
